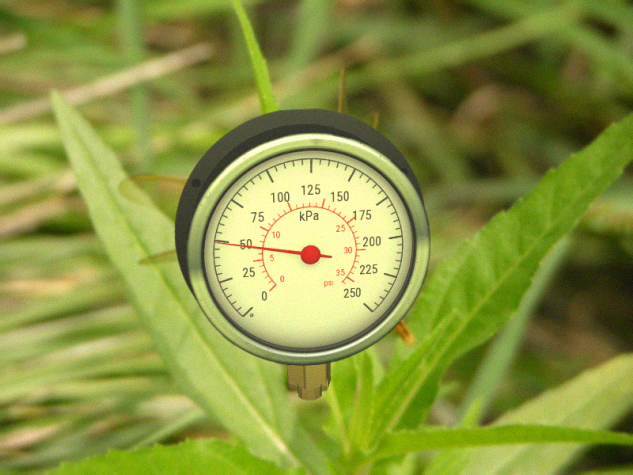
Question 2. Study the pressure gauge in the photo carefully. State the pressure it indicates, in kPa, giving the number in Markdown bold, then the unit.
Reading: **50** kPa
